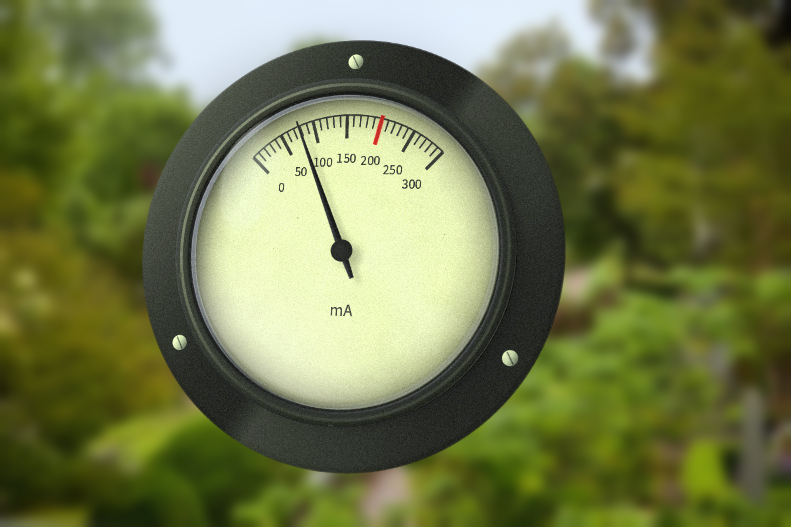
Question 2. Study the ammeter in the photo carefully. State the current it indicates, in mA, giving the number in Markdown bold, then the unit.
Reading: **80** mA
